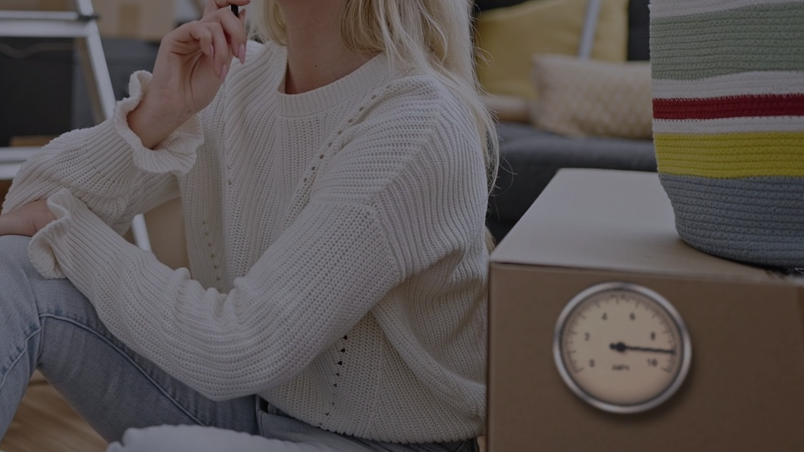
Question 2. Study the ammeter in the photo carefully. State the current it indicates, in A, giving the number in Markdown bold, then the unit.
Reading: **9** A
